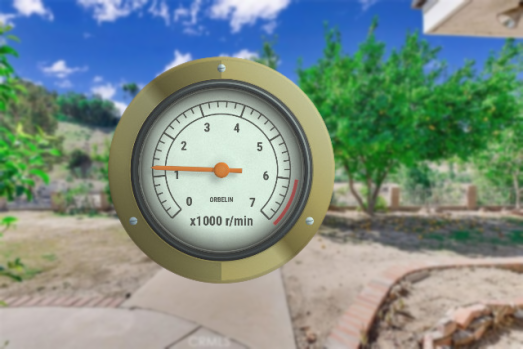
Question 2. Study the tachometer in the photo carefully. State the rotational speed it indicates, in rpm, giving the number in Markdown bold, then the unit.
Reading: **1200** rpm
